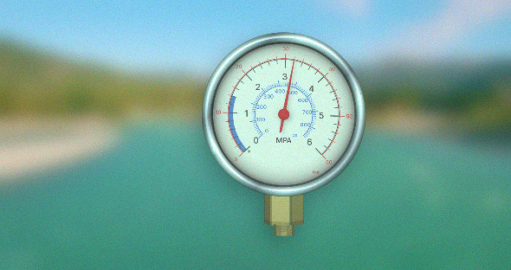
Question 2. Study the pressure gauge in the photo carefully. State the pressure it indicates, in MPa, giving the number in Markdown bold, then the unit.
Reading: **3.2** MPa
